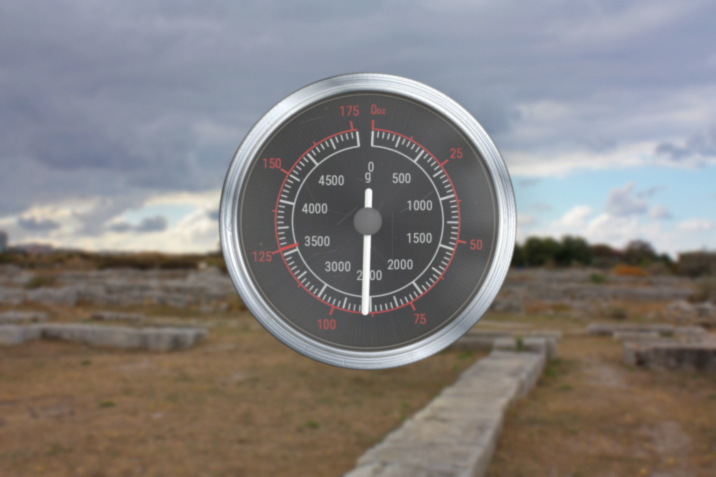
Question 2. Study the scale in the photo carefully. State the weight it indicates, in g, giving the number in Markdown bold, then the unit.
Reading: **2550** g
